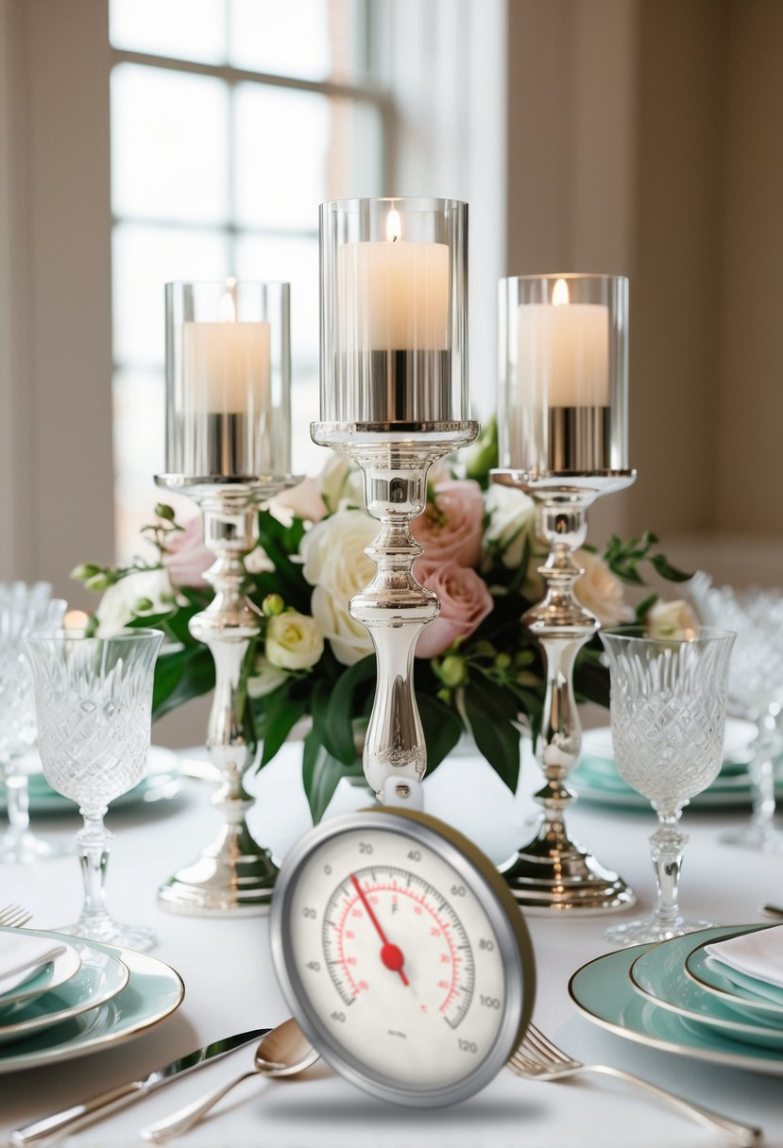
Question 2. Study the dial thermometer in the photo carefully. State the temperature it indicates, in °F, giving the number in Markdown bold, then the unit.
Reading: **10** °F
